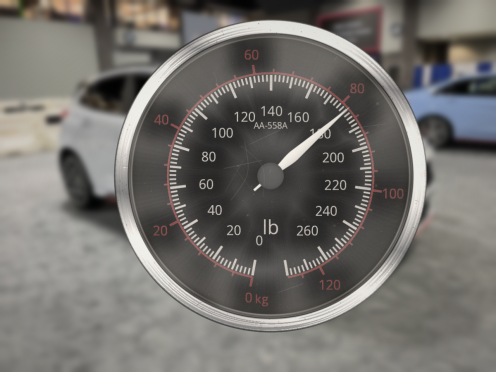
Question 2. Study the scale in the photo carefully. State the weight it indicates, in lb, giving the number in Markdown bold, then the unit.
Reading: **180** lb
